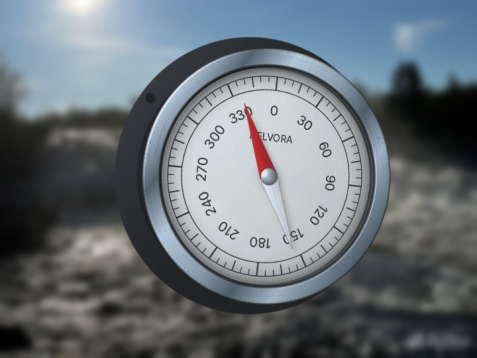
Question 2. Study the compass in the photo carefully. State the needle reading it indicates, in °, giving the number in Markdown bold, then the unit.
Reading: **335** °
